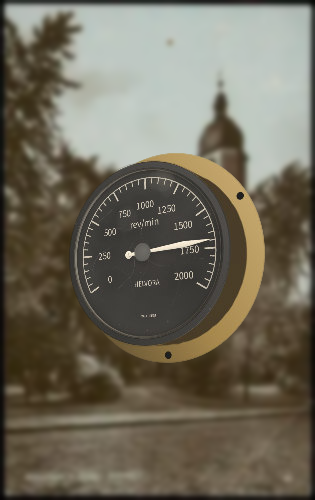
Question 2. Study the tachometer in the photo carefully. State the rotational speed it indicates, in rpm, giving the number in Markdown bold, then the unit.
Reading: **1700** rpm
